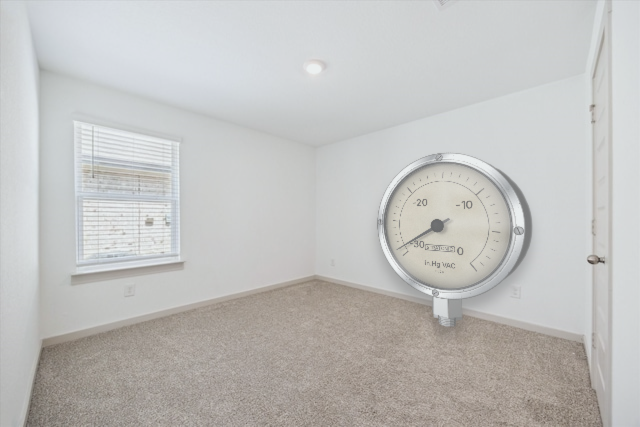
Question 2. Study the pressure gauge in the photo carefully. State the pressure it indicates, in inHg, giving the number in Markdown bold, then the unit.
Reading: **-29** inHg
